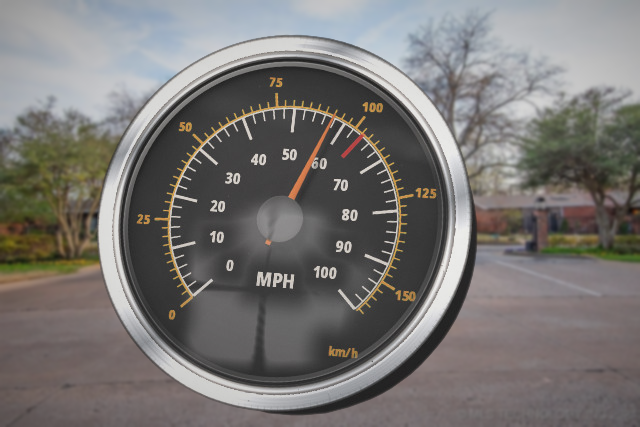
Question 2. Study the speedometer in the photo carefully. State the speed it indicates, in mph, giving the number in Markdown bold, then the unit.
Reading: **58** mph
